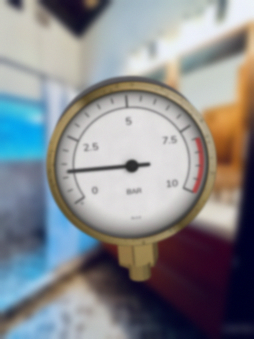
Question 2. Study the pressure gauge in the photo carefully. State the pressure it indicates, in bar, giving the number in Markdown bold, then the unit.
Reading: **1.25** bar
